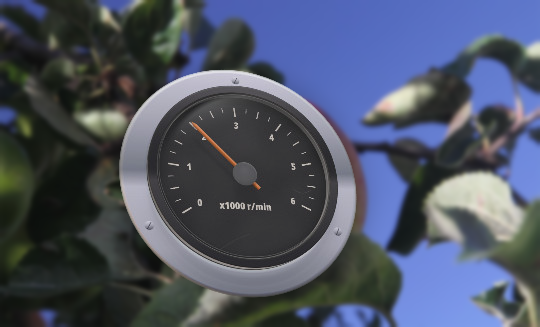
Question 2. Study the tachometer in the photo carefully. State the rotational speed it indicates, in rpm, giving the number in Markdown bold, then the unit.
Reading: **2000** rpm
